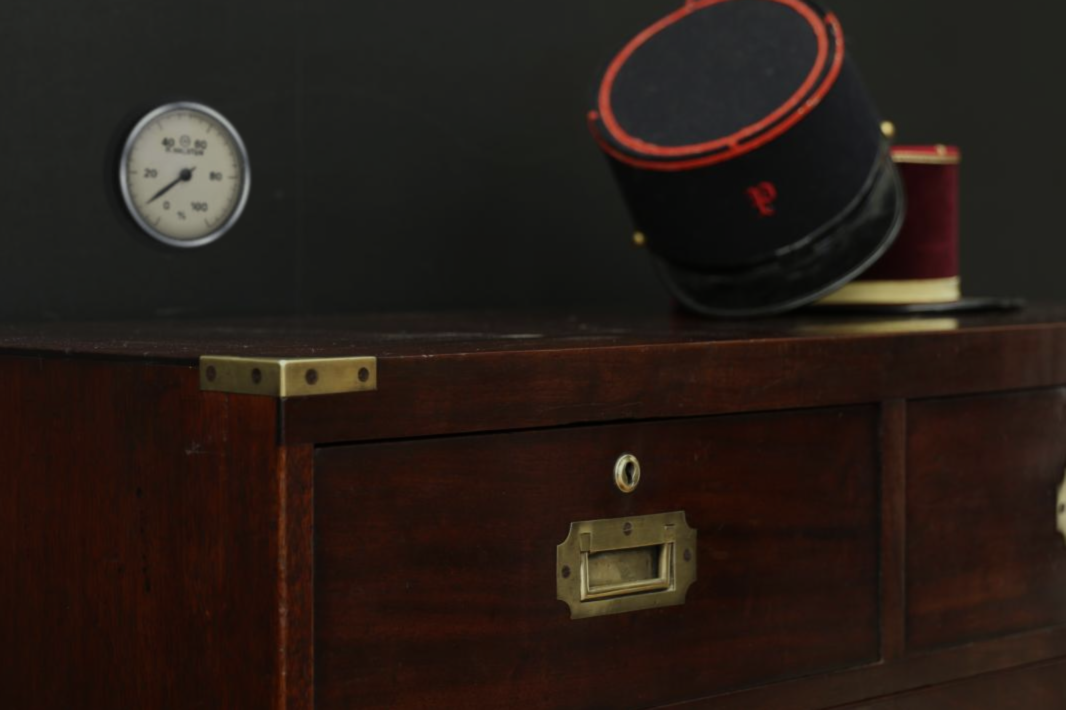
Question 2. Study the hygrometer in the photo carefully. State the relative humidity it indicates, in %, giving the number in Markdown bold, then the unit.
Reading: **8** %
